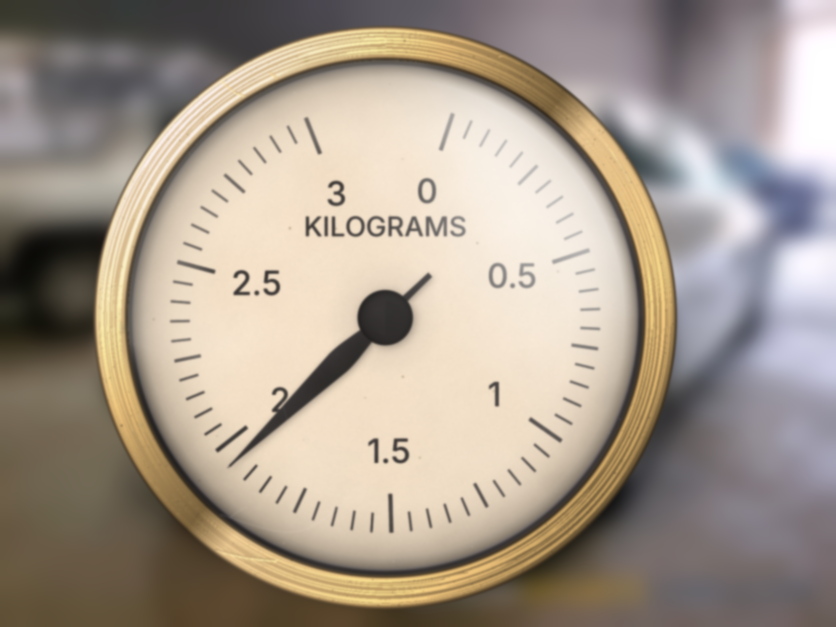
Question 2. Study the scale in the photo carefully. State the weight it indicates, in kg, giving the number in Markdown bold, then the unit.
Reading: **1.95** kg
